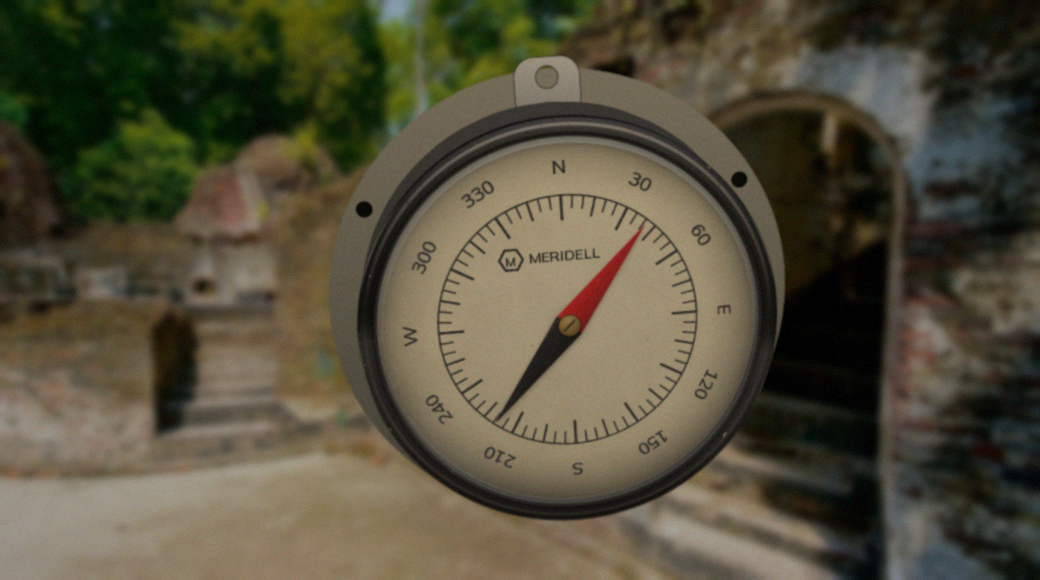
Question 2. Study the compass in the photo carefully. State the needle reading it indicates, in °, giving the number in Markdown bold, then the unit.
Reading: **40** °
